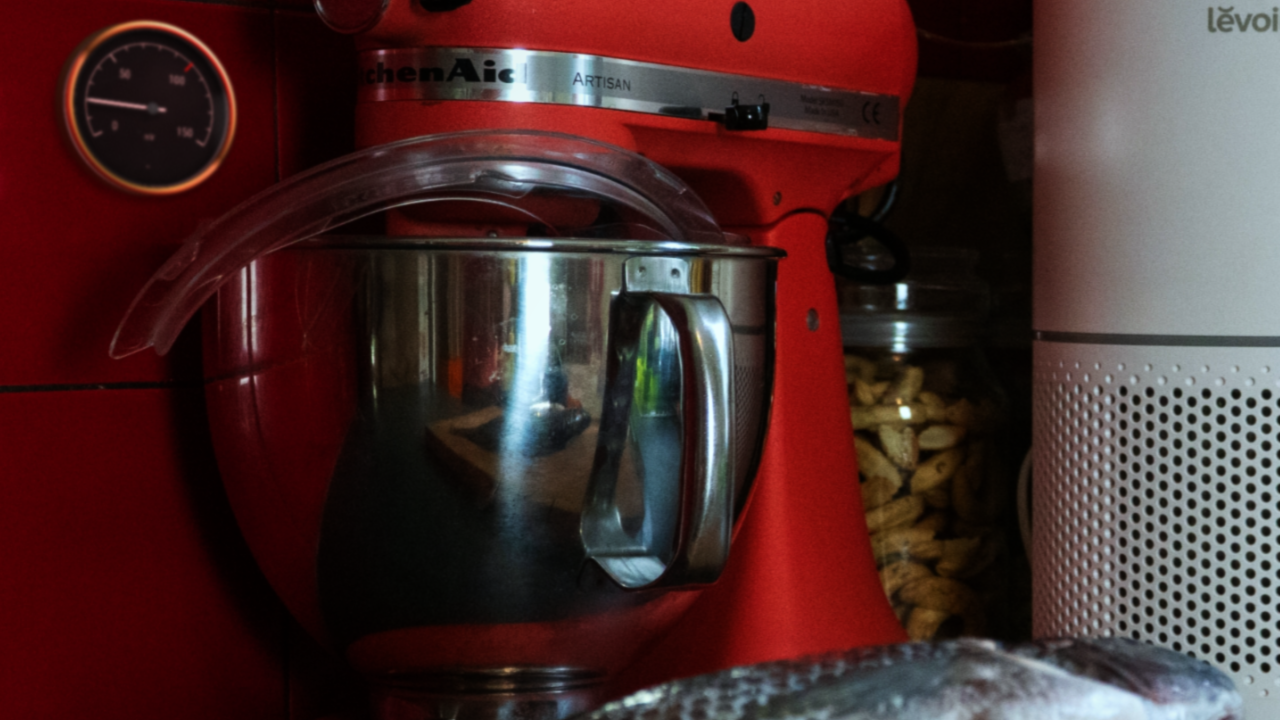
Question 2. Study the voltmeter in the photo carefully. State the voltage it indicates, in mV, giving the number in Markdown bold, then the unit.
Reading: **20** mV
